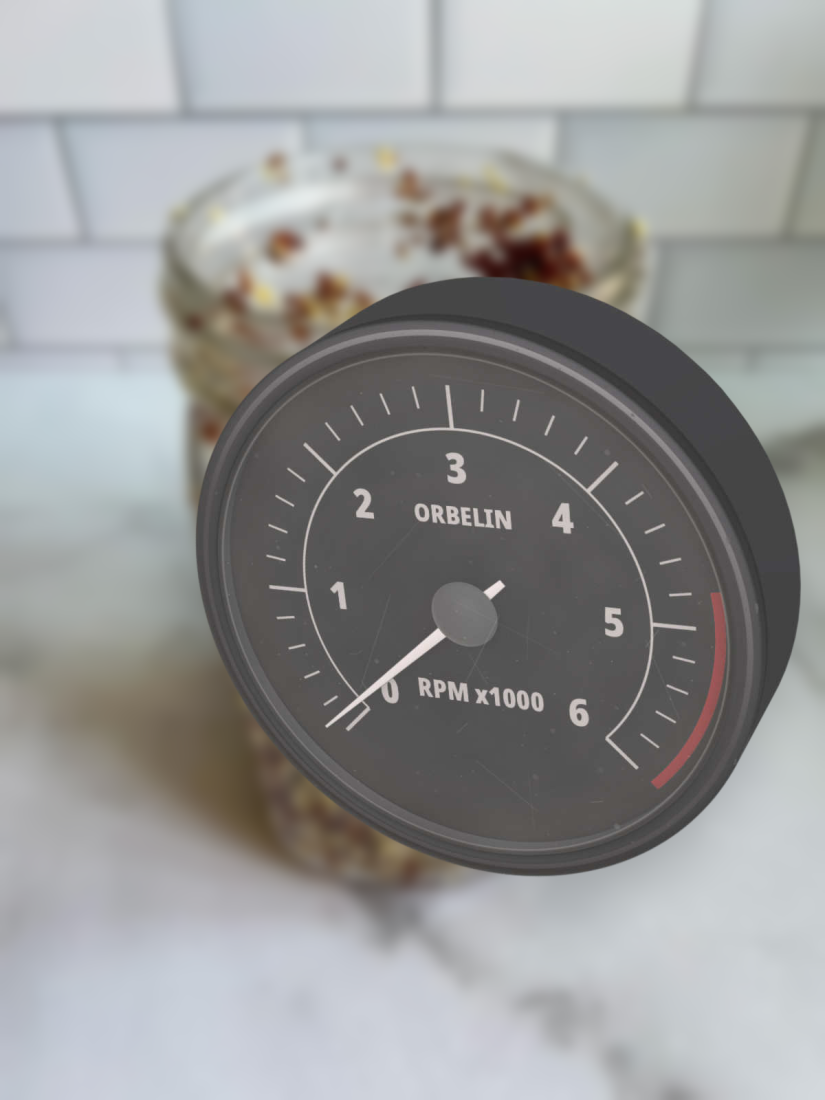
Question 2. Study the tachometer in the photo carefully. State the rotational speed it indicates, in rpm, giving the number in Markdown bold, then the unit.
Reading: **100** rpm
